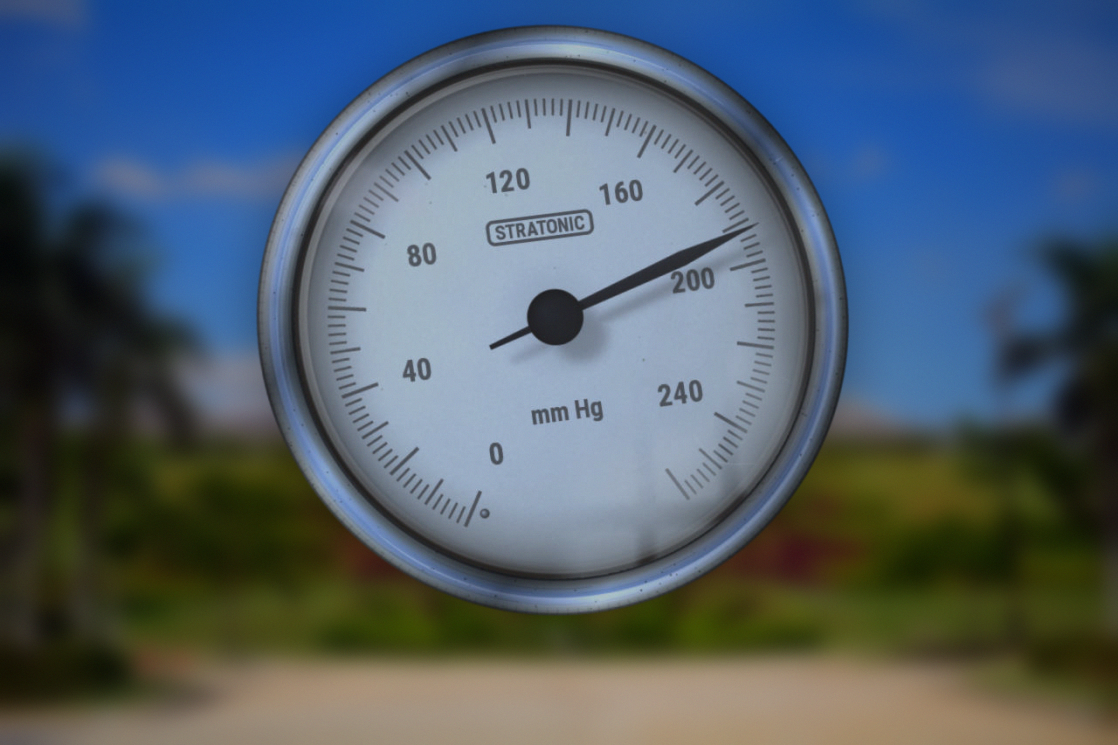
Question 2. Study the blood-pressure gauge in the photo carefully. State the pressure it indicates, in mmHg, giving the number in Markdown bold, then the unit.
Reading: **192** mmHg
